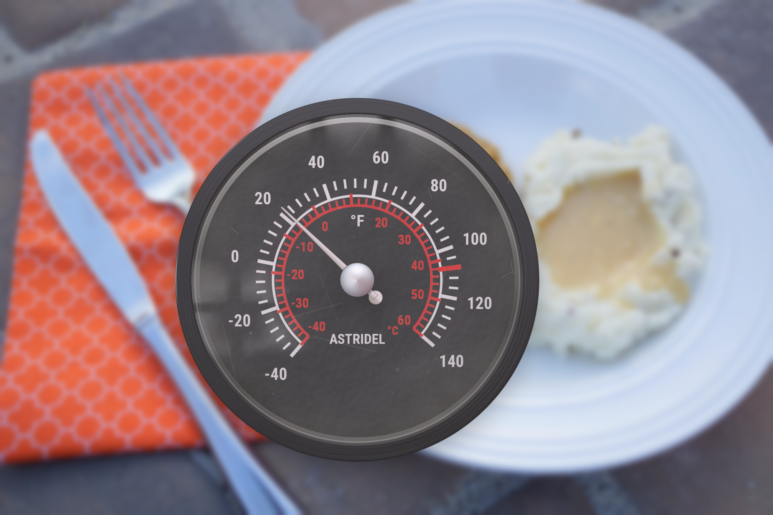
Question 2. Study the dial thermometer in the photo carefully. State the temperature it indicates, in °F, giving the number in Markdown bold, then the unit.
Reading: **22** °F
